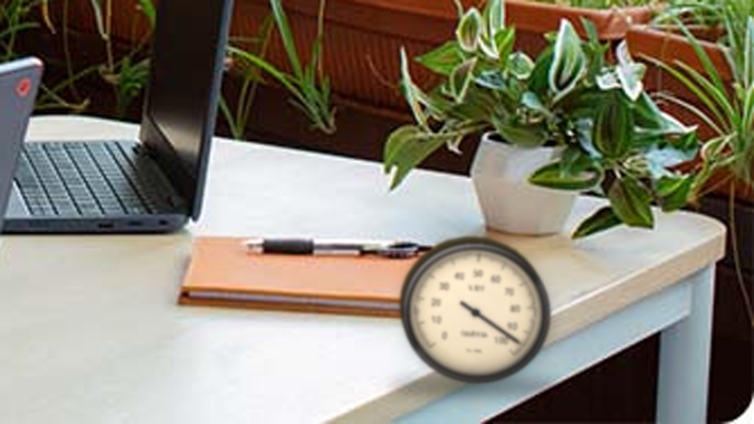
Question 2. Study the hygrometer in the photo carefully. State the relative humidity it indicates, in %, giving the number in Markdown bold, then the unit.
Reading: **95** %
